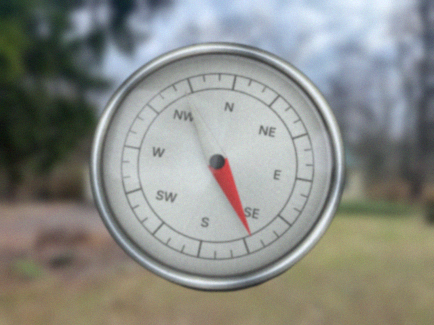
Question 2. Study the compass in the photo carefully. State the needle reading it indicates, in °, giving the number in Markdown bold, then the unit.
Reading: **145** °
